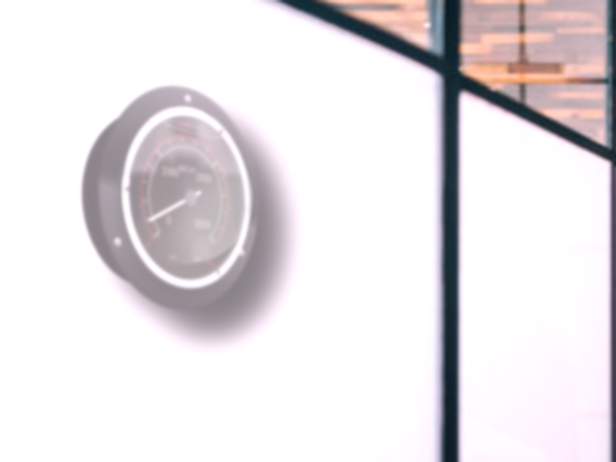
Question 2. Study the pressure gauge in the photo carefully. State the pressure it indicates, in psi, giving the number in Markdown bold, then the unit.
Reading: **200** psi
